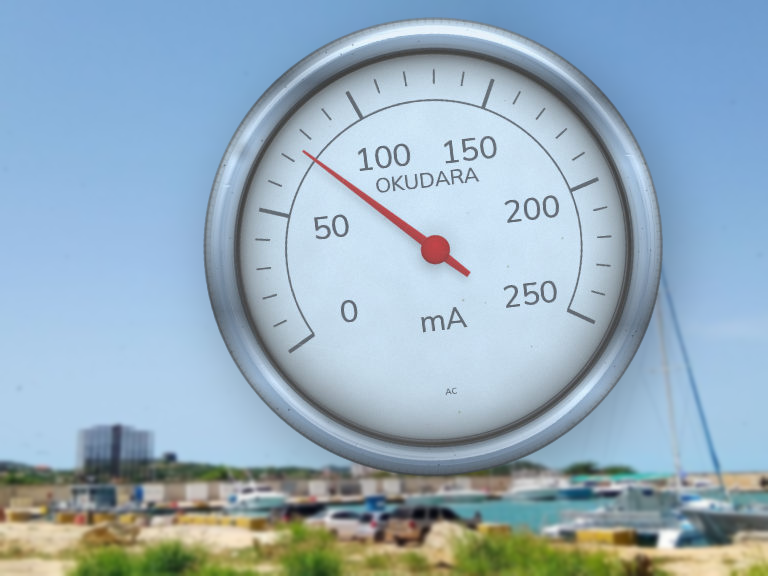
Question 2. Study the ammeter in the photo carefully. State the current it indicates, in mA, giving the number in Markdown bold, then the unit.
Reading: **75** mA
